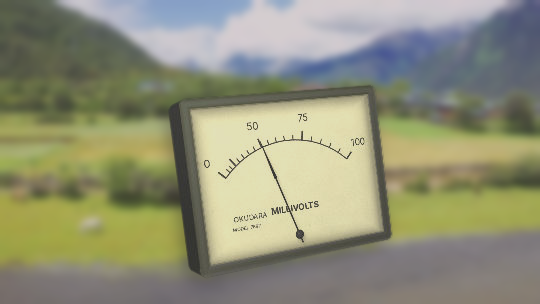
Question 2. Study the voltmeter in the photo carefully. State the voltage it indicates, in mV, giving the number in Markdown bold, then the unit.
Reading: **50** mV
